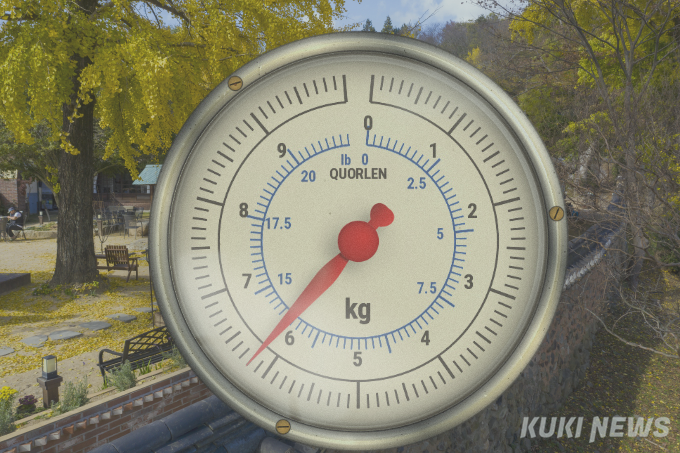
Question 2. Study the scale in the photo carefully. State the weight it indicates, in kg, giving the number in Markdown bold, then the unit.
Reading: **6.2** kg
